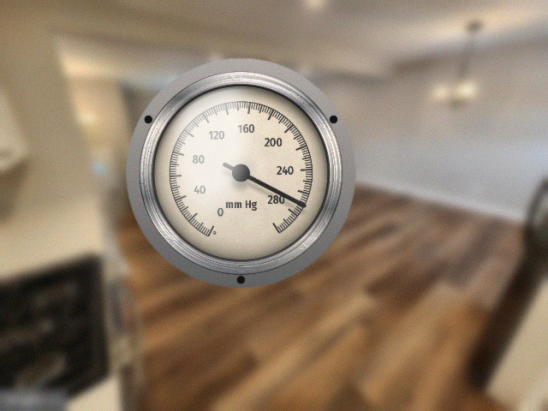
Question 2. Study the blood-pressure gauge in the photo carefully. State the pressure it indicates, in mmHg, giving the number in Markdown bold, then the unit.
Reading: **270** mmHg
